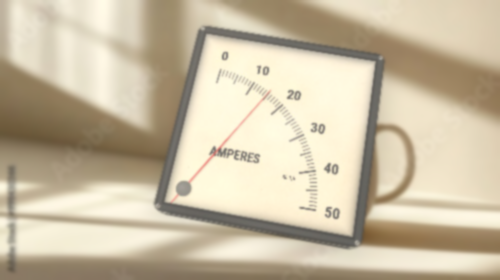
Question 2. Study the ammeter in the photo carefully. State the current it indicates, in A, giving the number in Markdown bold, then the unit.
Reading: **15** A
